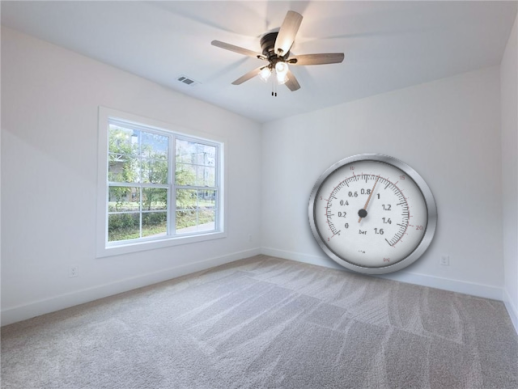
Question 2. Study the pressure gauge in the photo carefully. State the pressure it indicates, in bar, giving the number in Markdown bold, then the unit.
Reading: **0.9** bar
